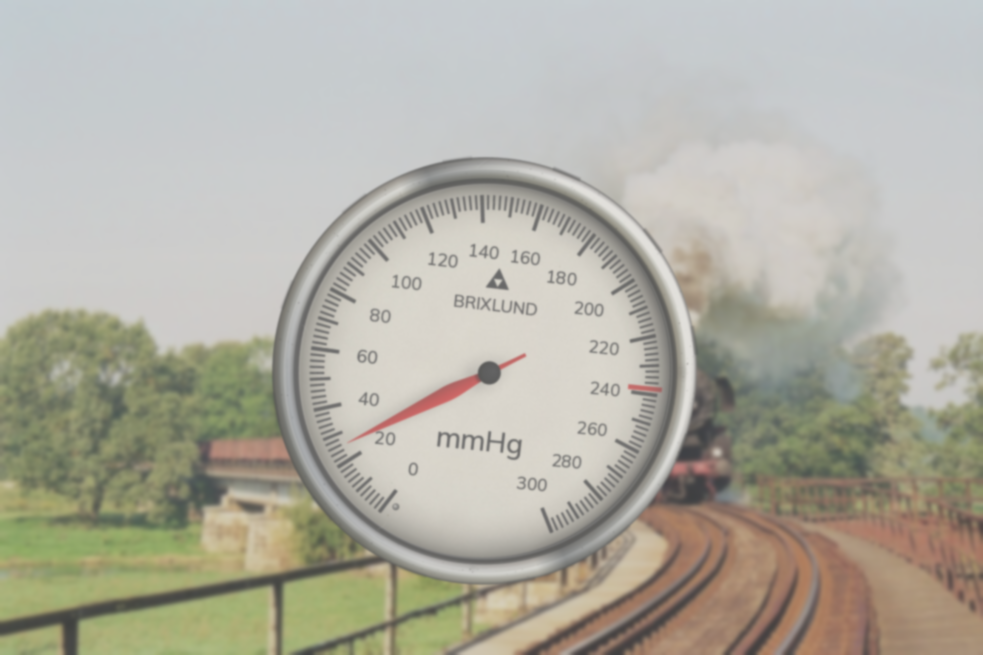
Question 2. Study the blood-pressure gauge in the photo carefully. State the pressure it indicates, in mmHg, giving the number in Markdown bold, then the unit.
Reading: **26** mmHg
